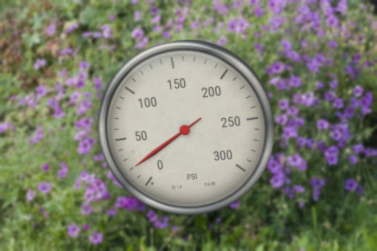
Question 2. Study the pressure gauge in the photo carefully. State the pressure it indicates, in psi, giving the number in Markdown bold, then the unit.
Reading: **20** psi
